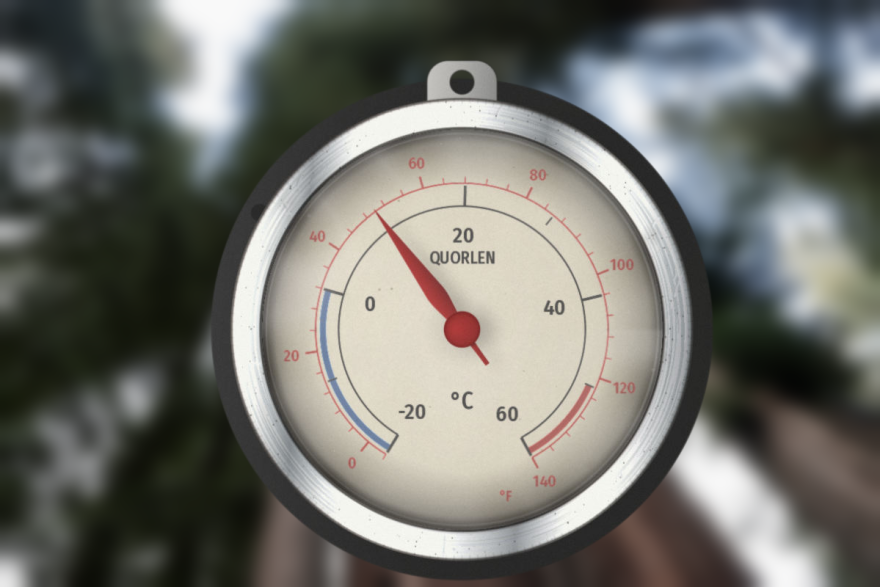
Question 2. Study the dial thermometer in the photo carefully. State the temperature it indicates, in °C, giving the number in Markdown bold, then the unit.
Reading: **10** °C
